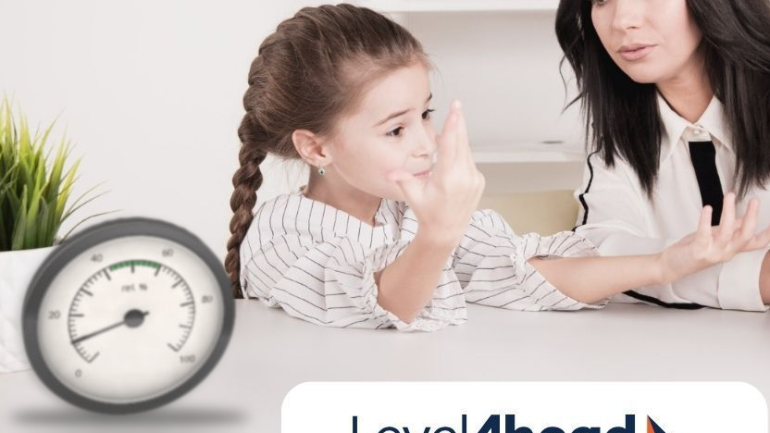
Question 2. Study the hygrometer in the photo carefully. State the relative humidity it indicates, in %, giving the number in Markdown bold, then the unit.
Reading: **10** %
